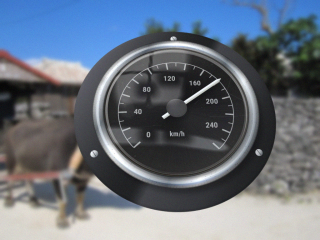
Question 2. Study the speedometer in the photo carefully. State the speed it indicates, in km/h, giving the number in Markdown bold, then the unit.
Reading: **180** km/h
